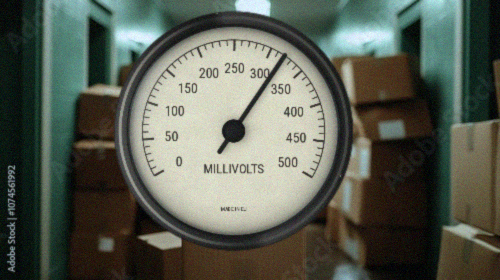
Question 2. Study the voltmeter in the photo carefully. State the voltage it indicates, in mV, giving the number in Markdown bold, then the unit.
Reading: **320** mV
